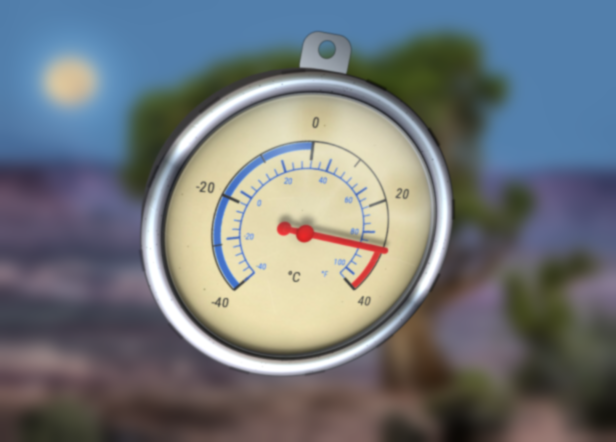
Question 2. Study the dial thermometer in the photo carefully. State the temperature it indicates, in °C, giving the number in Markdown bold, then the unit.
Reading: **30** °C
